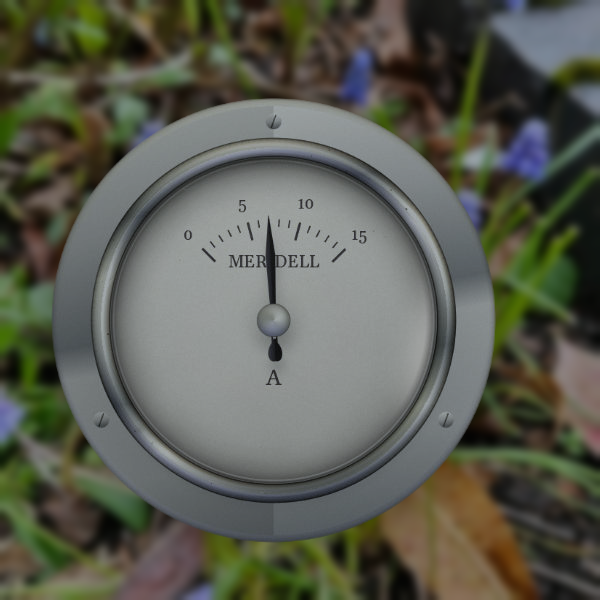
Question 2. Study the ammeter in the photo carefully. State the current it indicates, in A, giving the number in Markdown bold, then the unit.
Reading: **7** A
